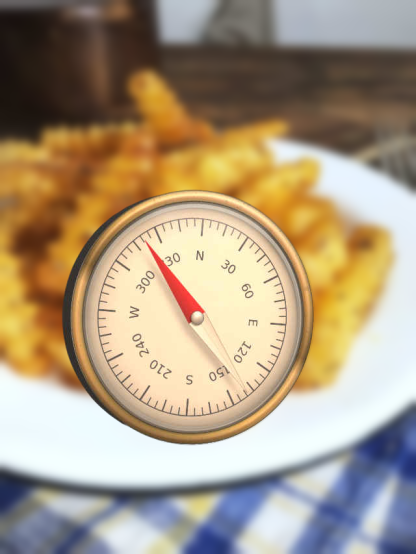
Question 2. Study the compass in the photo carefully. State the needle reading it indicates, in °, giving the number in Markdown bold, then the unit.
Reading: **320** °
